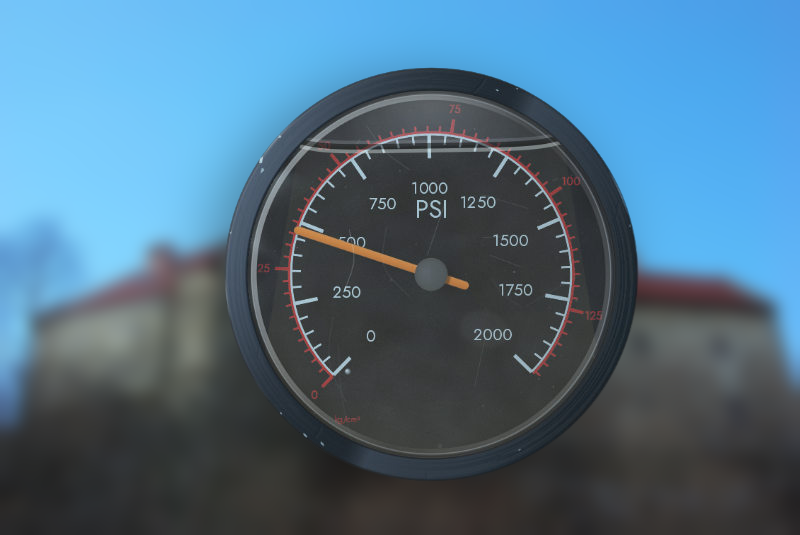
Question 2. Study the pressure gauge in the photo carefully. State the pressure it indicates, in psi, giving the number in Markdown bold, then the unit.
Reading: **475** psi
